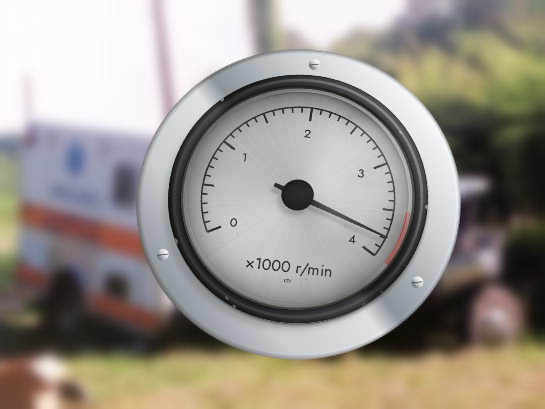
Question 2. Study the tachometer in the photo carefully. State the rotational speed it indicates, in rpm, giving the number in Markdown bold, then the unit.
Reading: **3800** rpm
